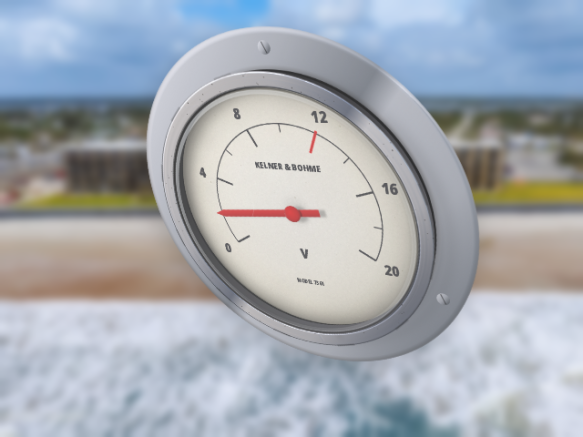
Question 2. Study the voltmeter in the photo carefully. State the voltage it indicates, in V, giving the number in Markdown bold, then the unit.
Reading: **2** V
